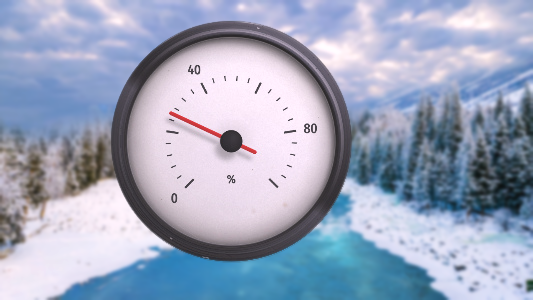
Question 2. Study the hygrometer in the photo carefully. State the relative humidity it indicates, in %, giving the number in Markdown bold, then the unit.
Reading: **26** %
